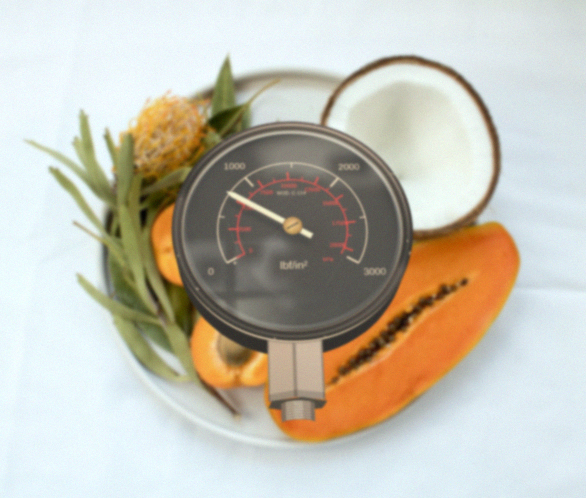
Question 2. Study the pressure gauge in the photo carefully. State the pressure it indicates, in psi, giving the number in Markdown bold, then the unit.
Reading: **750** psi
